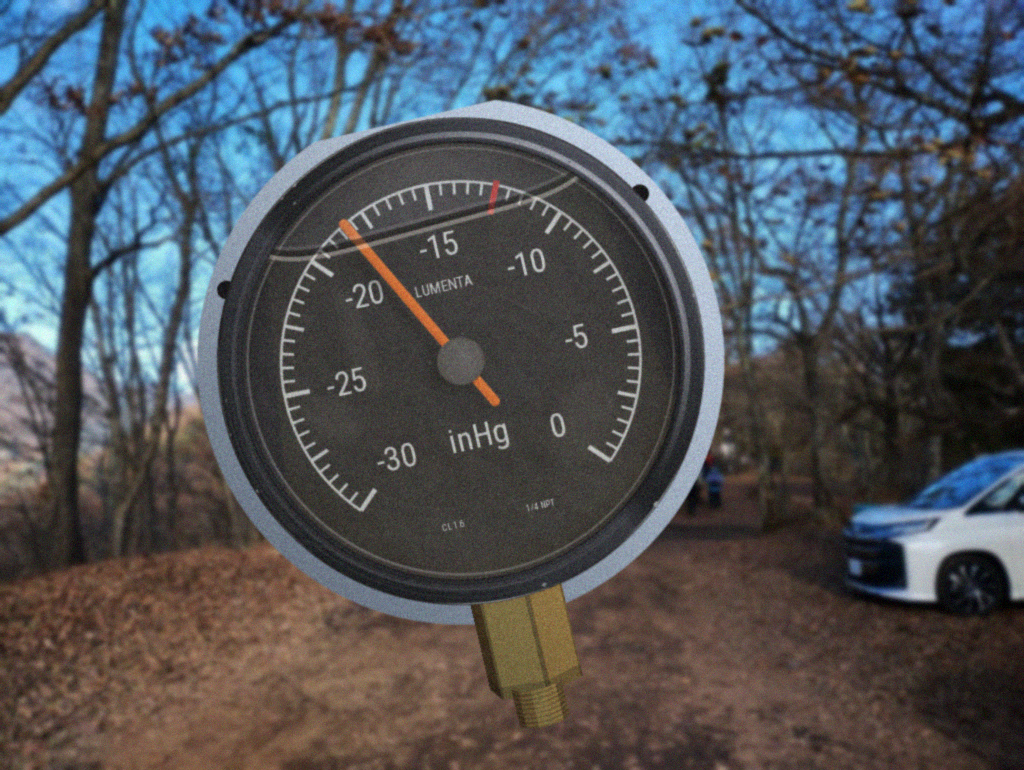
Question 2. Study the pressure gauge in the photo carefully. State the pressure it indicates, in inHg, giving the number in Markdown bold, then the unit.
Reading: **-18.25** inHg
